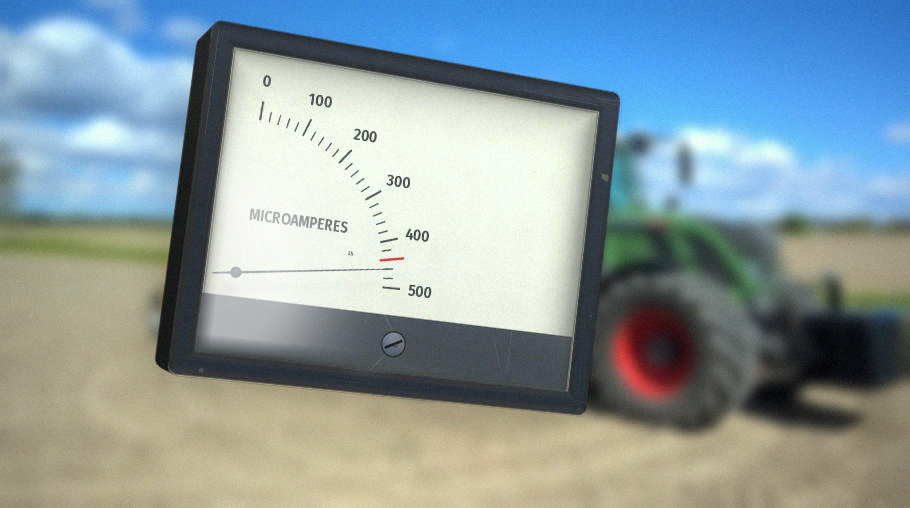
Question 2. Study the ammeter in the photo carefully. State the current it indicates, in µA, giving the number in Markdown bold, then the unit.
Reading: **460** µA
